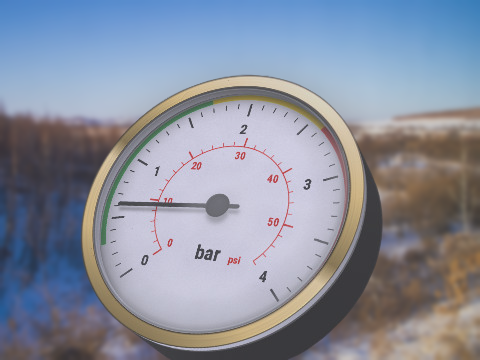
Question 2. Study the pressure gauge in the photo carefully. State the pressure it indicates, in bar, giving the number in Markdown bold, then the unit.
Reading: **0.6** bar
